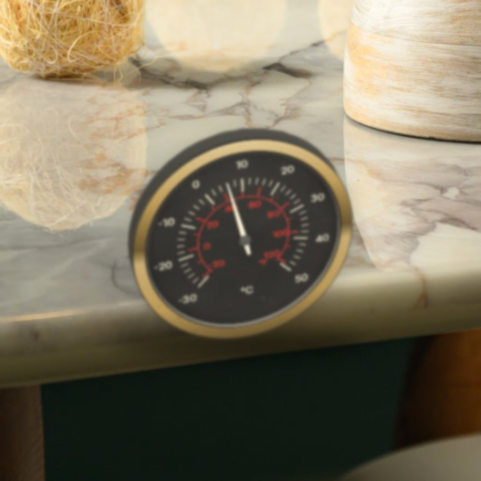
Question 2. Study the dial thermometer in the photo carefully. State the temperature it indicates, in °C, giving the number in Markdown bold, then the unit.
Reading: **6** °C
